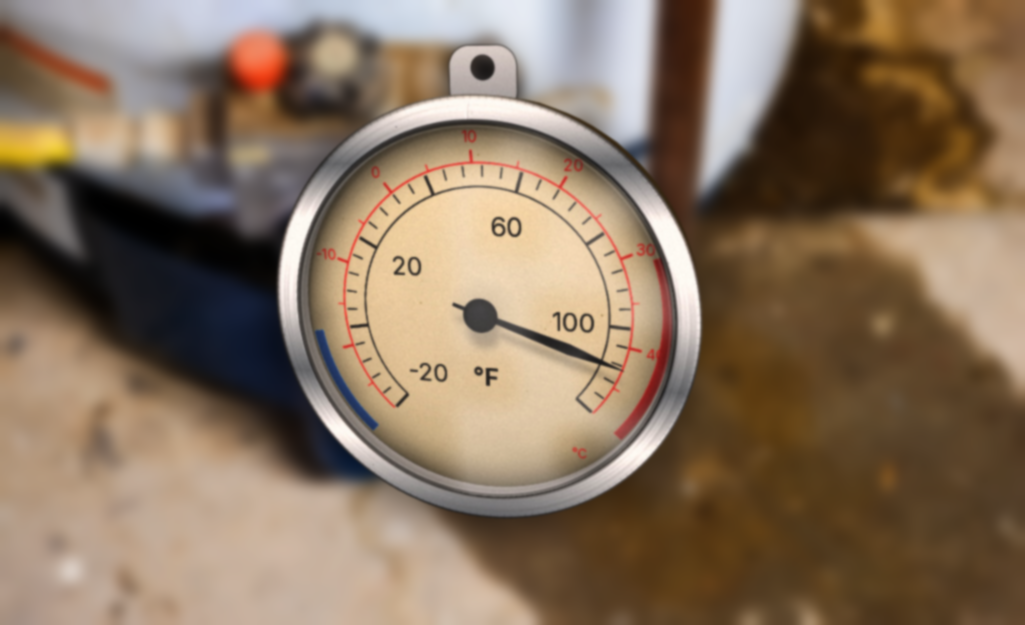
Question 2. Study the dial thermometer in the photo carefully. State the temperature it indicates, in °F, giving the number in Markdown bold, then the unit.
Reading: **108** °F
